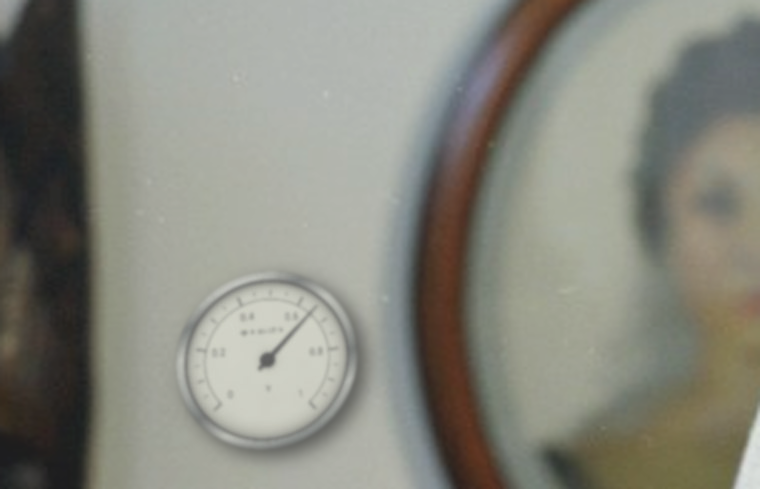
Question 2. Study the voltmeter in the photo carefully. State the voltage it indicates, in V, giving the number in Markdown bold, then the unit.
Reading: **0.65** V
